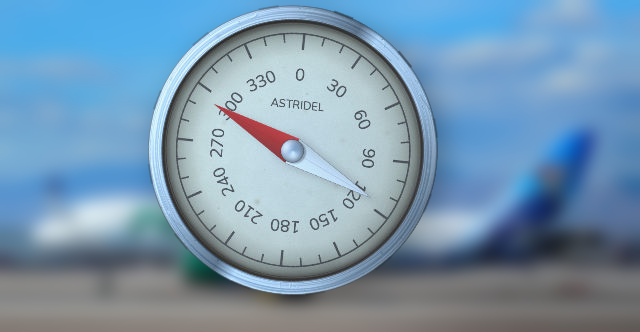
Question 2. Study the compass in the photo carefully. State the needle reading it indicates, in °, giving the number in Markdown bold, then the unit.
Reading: **295** °
